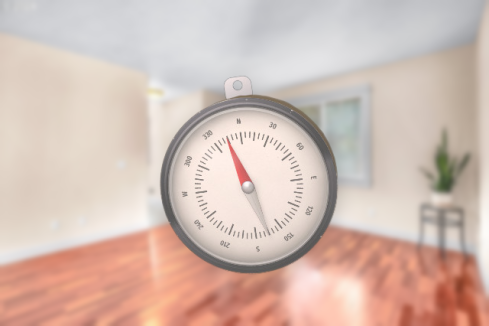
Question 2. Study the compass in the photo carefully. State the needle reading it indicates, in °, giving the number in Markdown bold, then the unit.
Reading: **345** °
